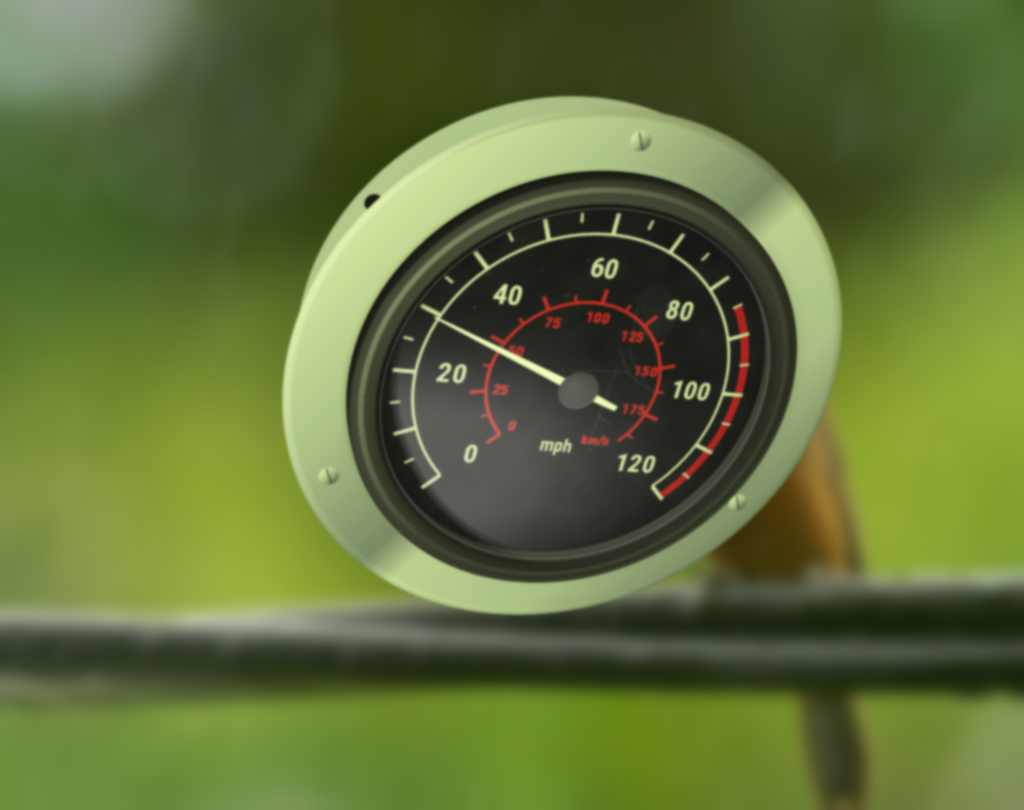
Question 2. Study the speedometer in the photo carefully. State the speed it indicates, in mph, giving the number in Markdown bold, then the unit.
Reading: **30** mph
